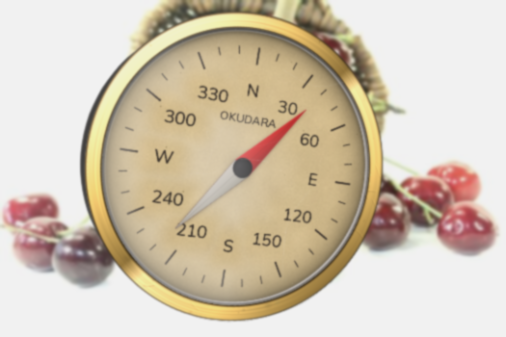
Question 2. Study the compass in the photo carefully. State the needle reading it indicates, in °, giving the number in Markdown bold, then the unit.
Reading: **40** °
